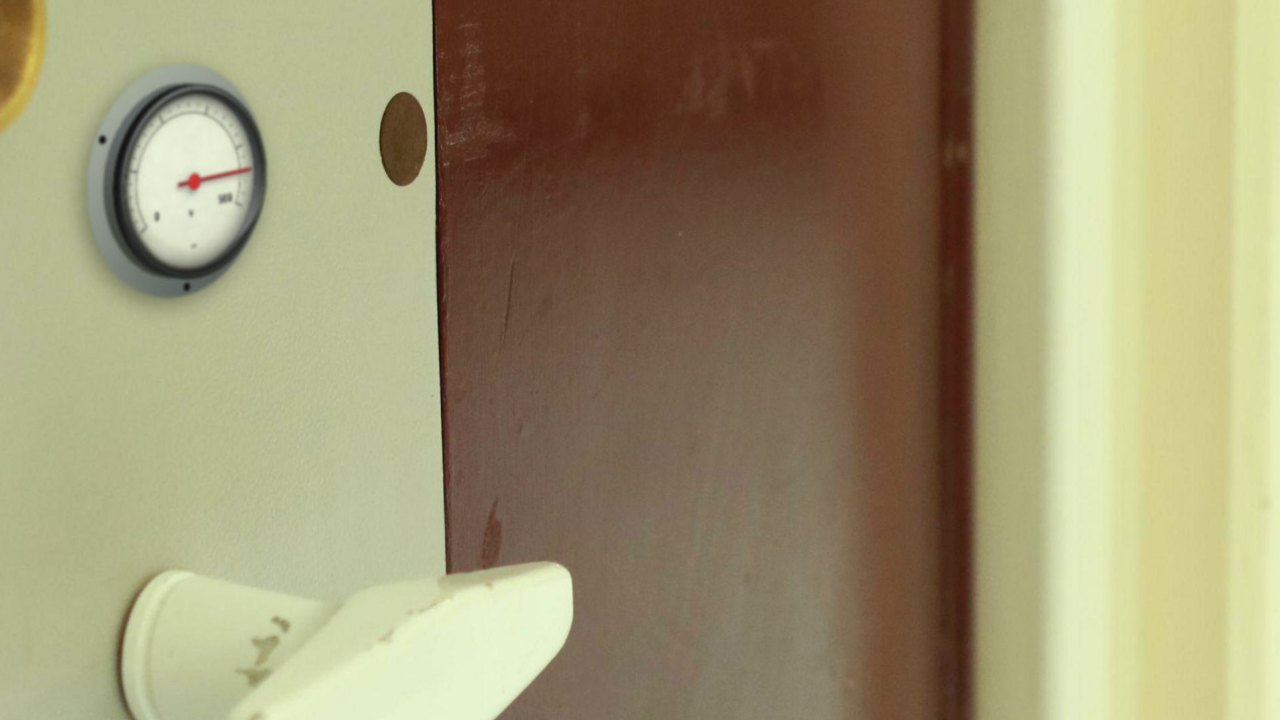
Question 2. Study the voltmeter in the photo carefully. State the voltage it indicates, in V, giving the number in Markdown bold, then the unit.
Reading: **440** V
